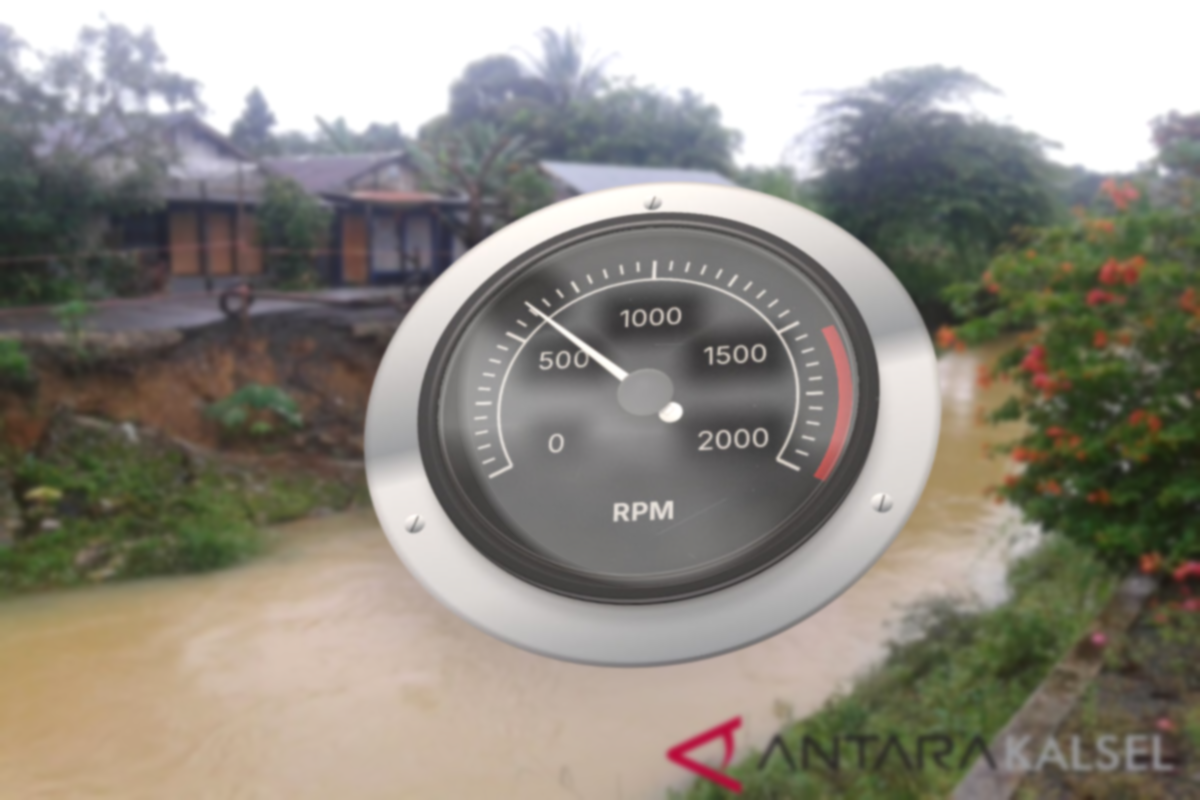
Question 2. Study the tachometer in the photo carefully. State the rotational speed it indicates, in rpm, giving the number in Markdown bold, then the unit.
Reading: **600** rpm
